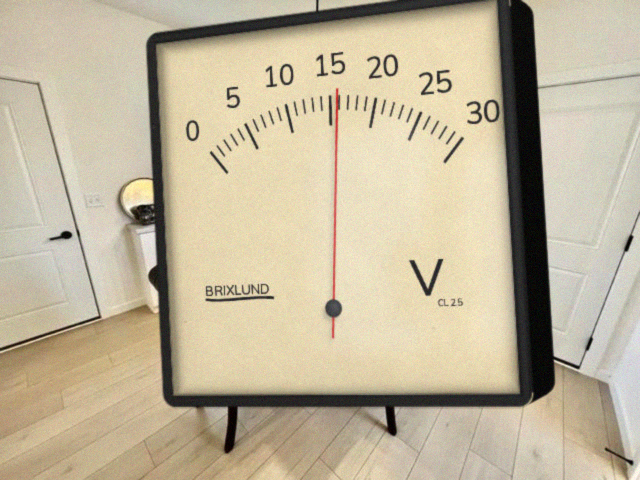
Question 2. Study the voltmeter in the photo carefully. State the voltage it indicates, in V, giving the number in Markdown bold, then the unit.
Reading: **16** V
